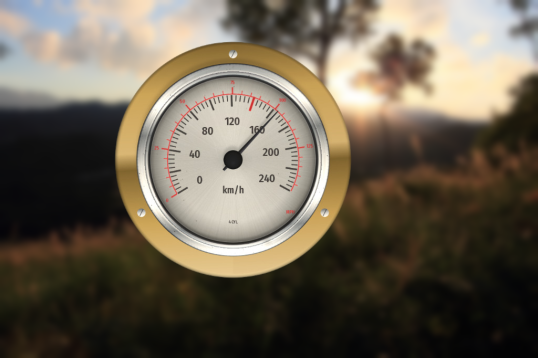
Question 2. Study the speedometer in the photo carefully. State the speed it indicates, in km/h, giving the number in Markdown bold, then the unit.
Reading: **164** km/h
